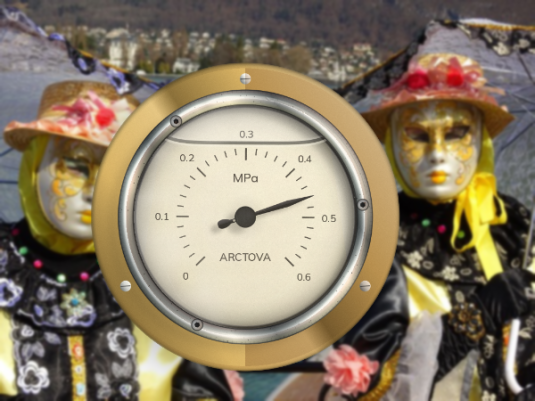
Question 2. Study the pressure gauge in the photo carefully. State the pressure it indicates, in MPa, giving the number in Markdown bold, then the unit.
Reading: **0.46** MPa
